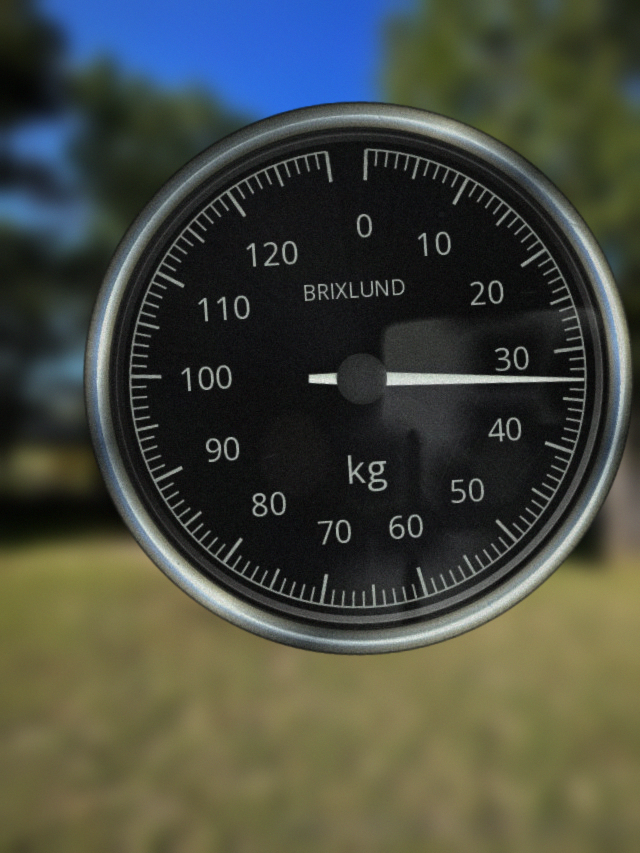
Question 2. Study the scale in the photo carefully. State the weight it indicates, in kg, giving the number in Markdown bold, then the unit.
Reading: **33** kg
